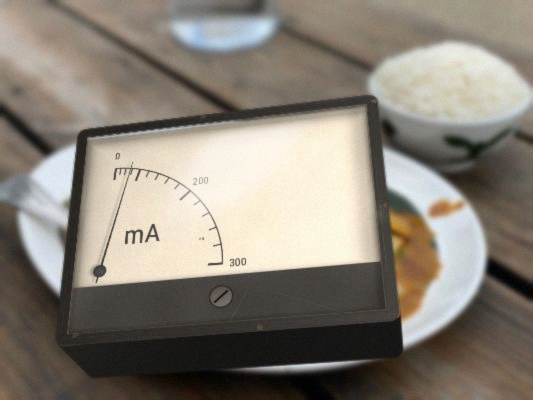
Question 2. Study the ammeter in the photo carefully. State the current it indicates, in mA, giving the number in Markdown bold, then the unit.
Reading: **80** mA
